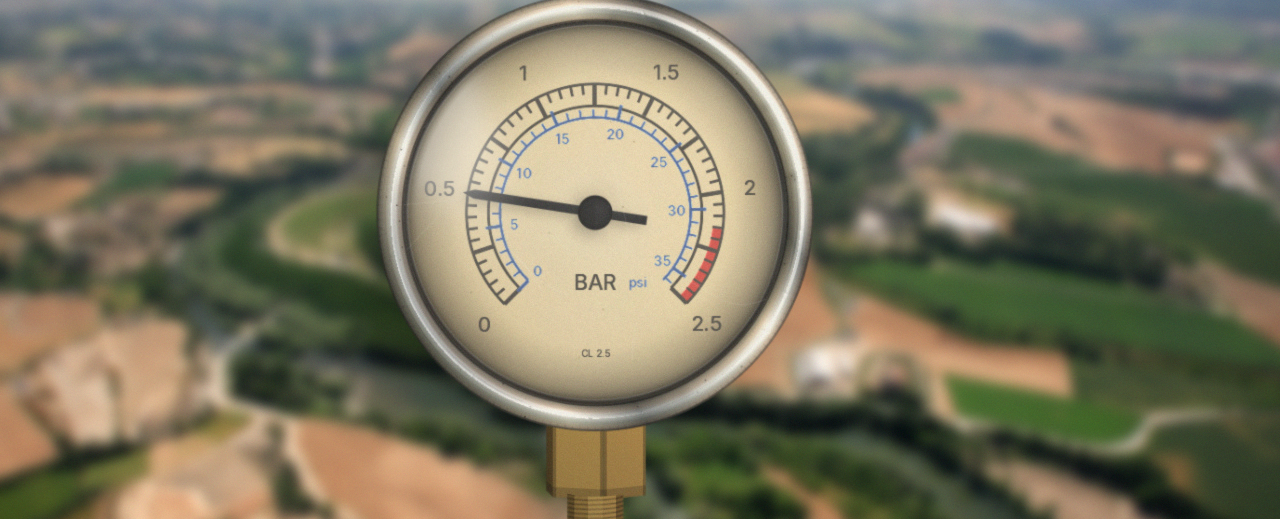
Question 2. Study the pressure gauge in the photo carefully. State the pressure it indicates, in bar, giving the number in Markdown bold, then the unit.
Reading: **0.5** bar
